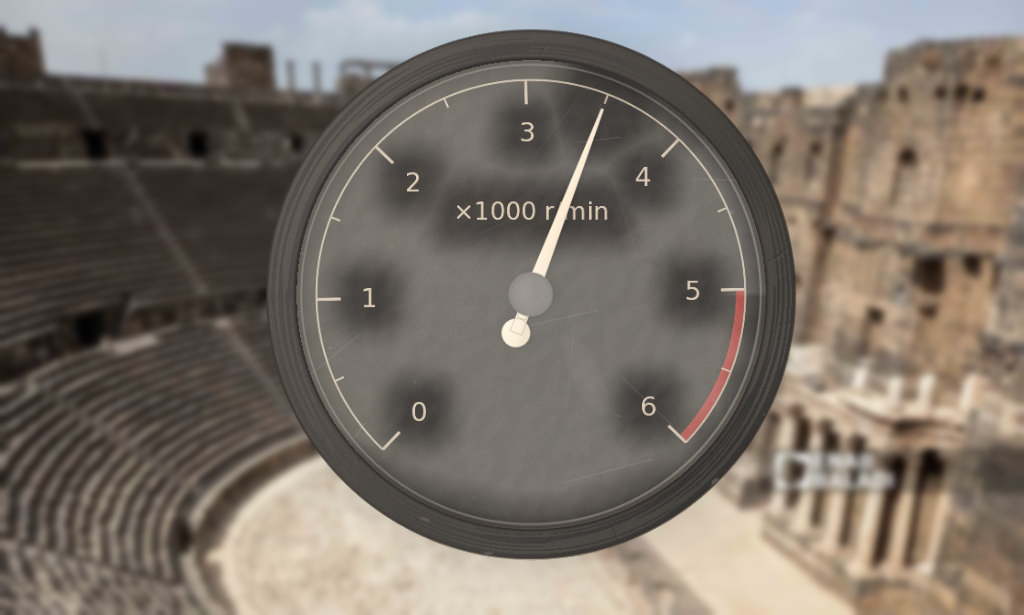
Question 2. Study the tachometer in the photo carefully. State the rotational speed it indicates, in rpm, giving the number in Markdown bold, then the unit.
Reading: **3500** rpm
